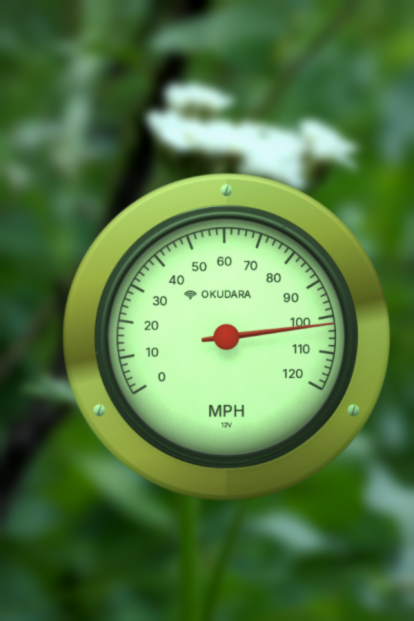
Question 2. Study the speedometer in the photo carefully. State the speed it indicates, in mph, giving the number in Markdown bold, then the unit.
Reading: **102** mph
